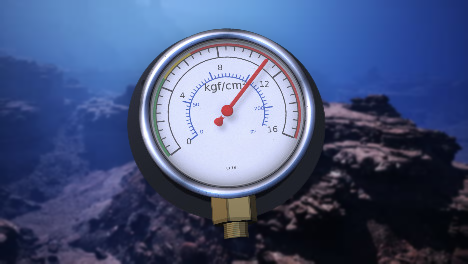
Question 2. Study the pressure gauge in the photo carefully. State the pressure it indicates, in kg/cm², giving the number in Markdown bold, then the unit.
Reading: **11** kg/cm²
